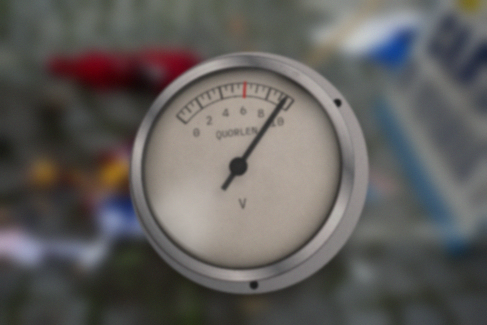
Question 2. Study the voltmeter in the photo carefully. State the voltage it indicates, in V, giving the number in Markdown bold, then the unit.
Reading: **9.5** V
